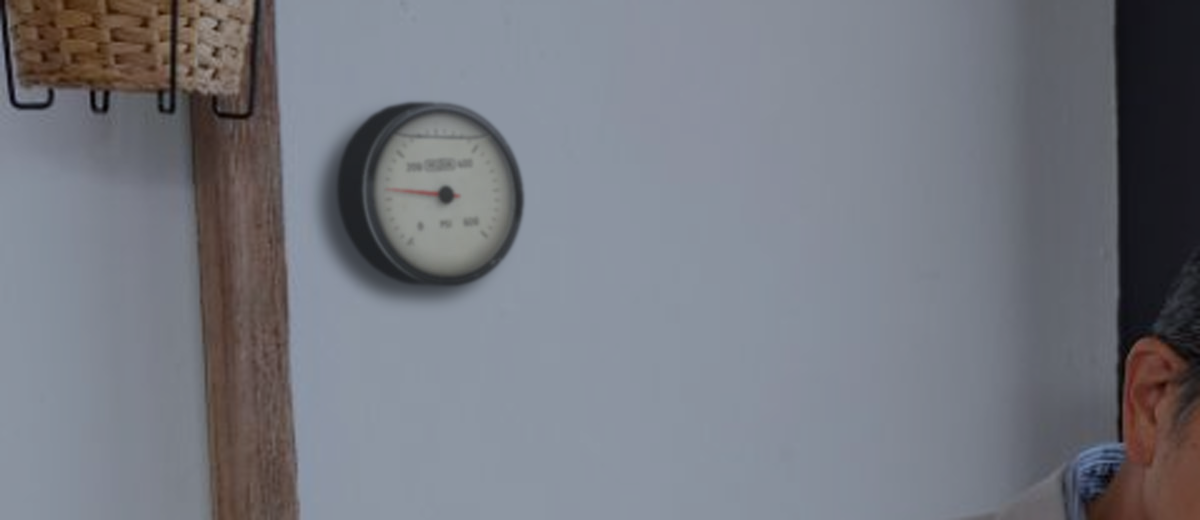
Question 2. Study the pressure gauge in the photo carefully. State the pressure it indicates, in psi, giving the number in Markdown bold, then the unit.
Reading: **120** psi
